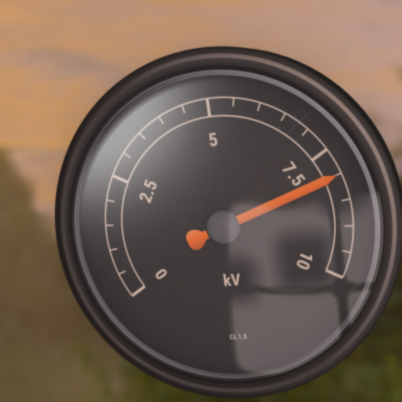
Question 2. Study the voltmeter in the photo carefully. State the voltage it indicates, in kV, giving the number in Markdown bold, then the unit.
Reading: **8** kV
